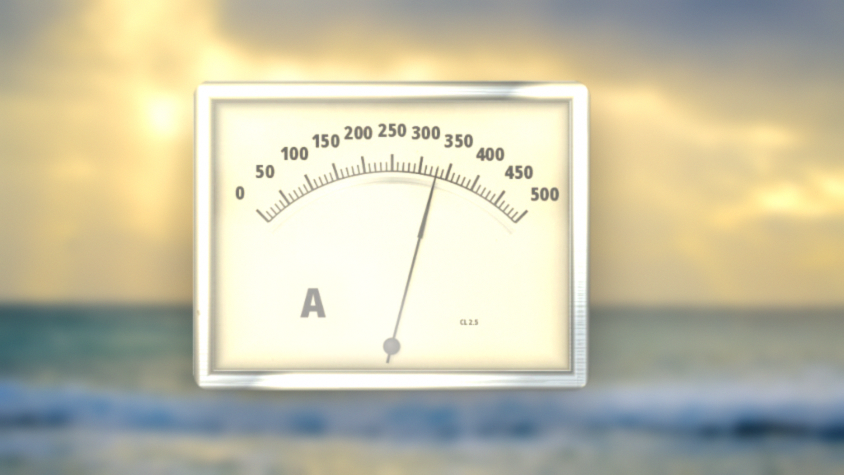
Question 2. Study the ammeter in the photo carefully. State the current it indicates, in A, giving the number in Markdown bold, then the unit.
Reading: **330** A
